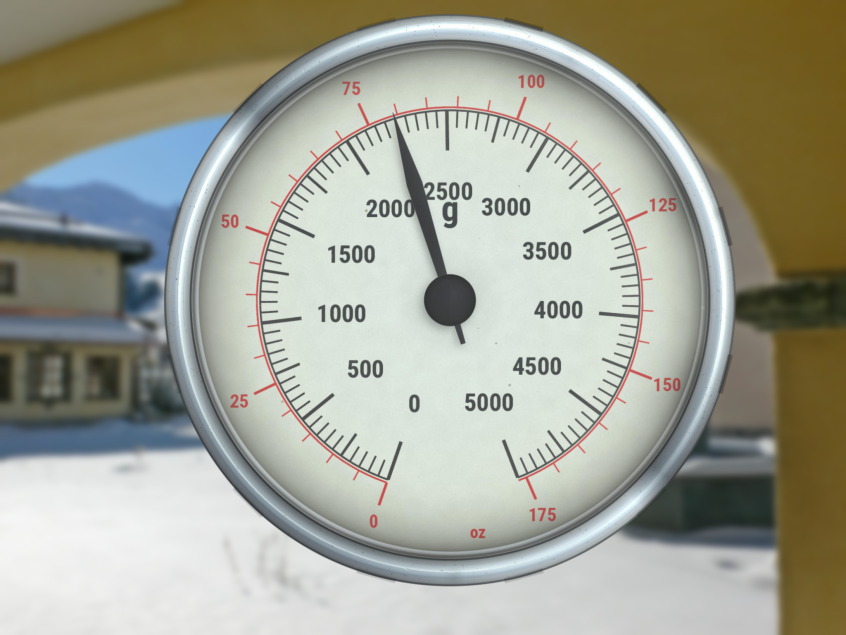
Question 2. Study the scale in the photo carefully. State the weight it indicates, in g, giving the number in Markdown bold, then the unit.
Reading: **2250** g
